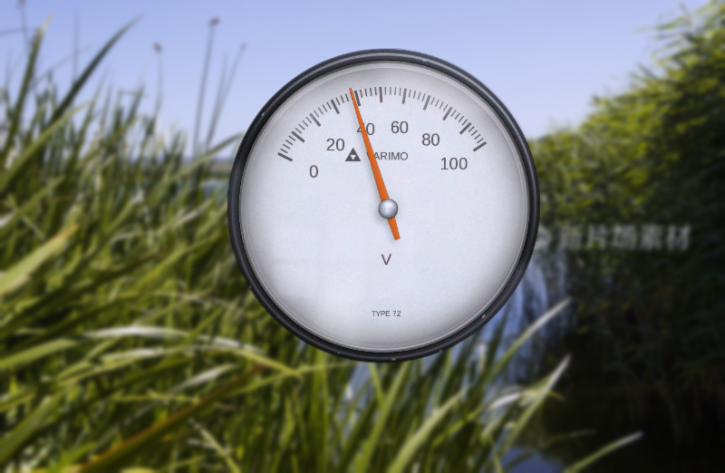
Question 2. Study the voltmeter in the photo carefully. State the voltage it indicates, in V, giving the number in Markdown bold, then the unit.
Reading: **38** V
